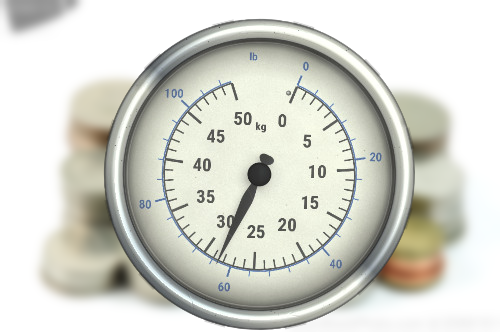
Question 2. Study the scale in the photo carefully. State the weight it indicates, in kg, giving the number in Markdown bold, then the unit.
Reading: **28.5** kg
